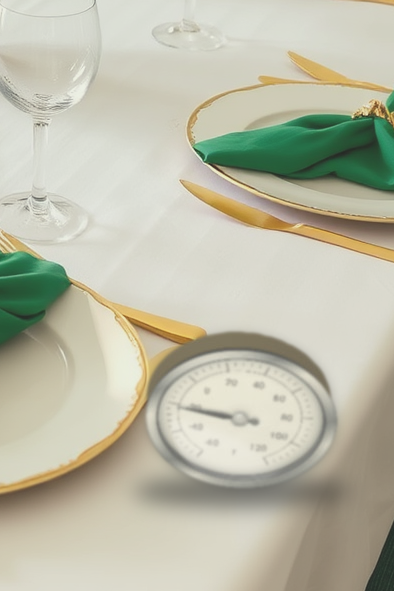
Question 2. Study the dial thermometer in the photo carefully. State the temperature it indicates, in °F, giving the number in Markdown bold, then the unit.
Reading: **-20** °F
